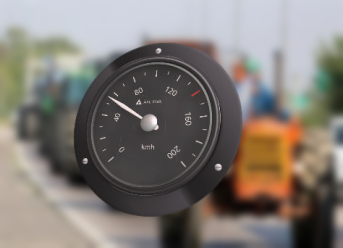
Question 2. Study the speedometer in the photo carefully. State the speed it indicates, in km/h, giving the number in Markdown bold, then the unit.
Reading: **55** km/h
